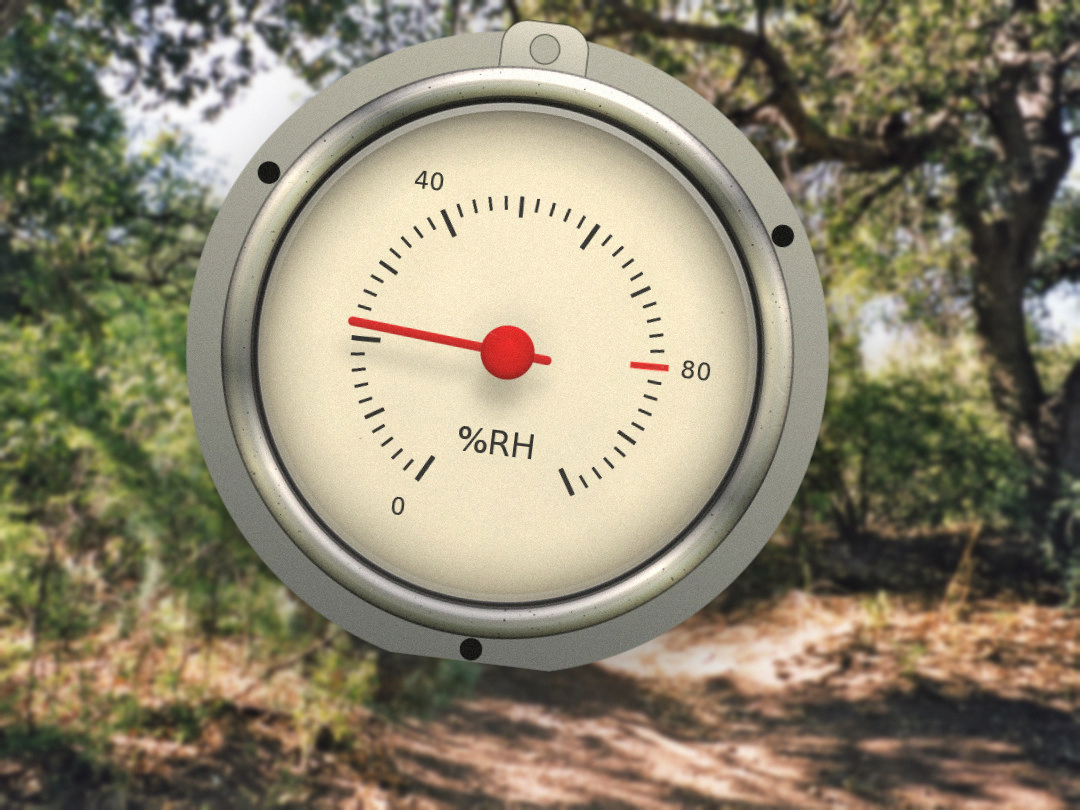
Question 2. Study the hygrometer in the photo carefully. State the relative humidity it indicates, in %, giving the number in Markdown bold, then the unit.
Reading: **22** %
